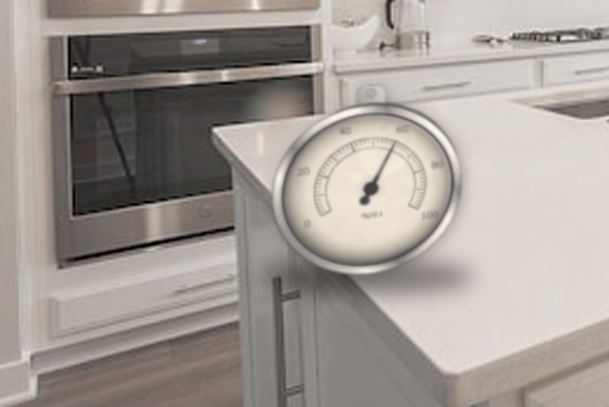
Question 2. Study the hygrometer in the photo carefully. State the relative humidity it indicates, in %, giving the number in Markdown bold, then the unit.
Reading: **60** %
